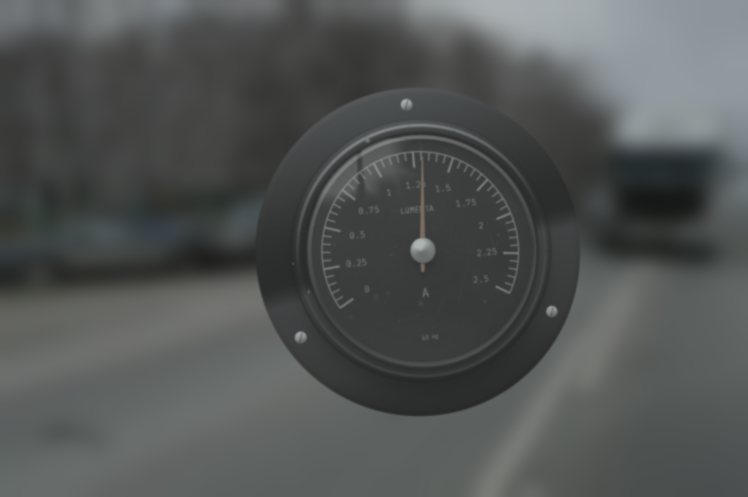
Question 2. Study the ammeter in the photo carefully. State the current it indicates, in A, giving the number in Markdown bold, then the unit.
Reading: **1.3** A
